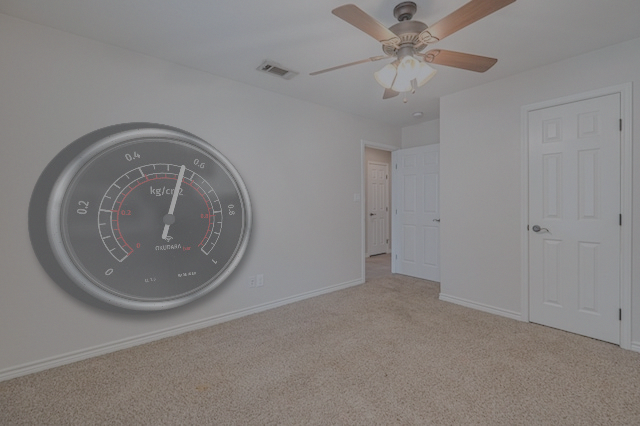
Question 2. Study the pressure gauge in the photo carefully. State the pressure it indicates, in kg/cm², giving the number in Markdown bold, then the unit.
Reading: **0.55** kg/cm²
